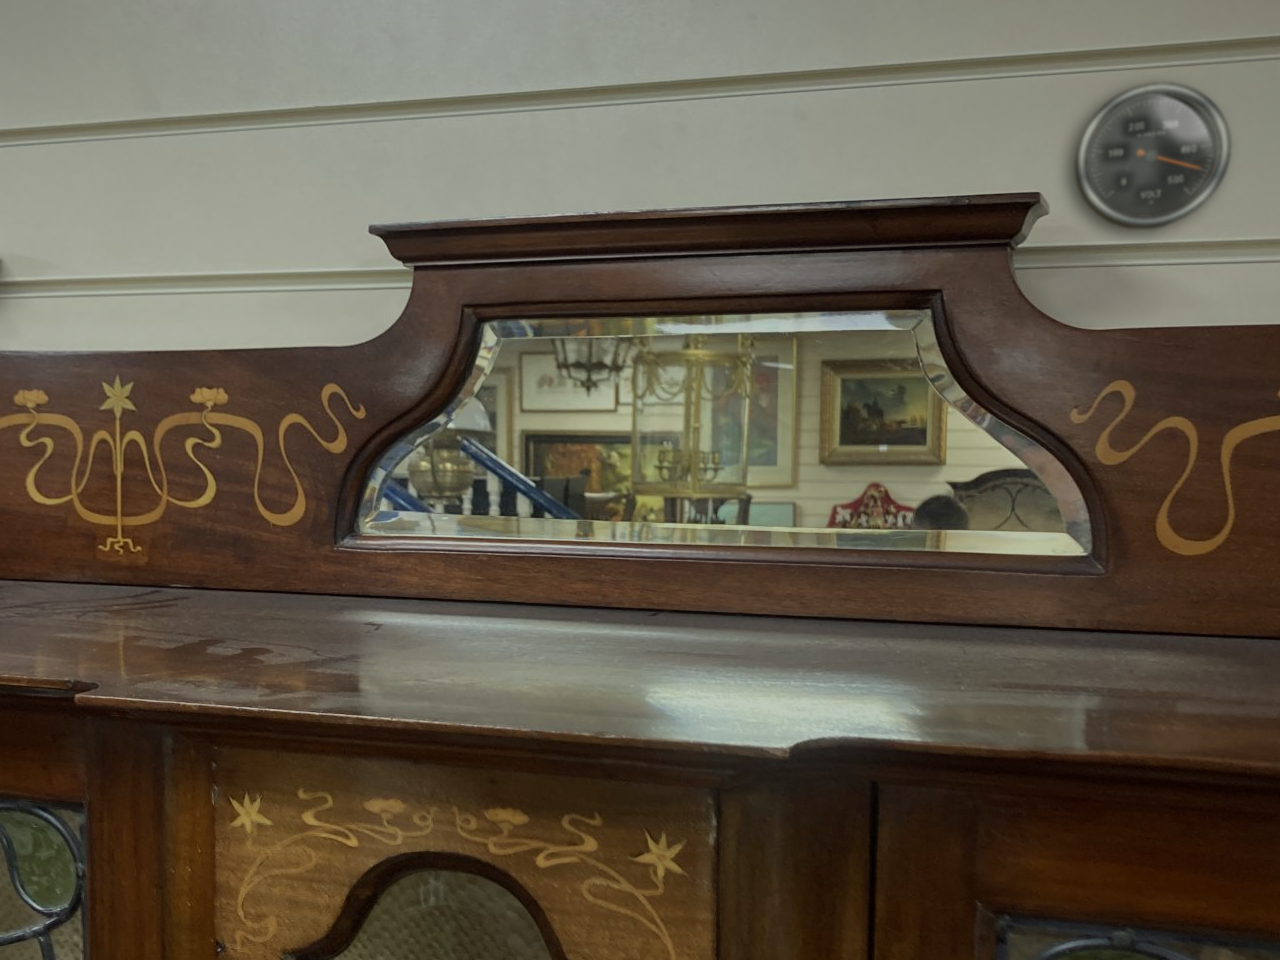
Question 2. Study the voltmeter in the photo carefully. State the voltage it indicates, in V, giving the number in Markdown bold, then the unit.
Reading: **450** V
